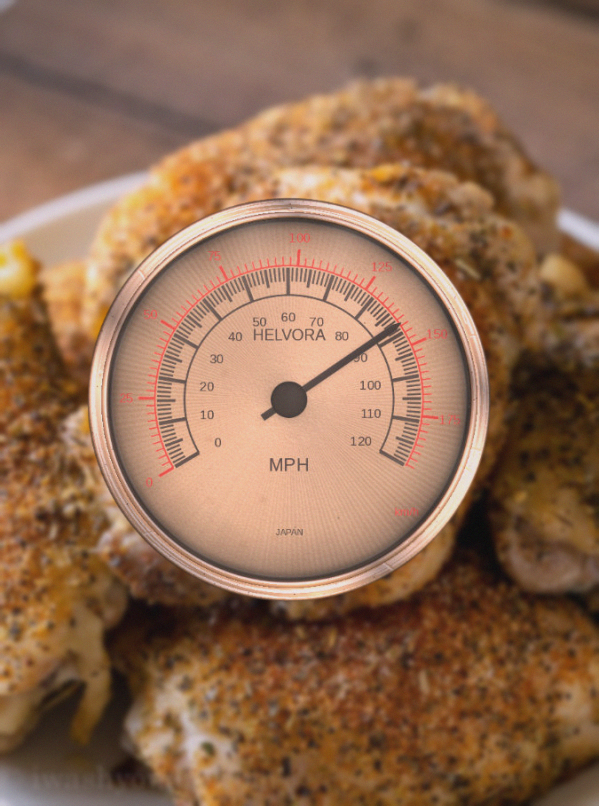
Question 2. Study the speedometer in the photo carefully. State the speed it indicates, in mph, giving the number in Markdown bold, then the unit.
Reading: **88** mph
